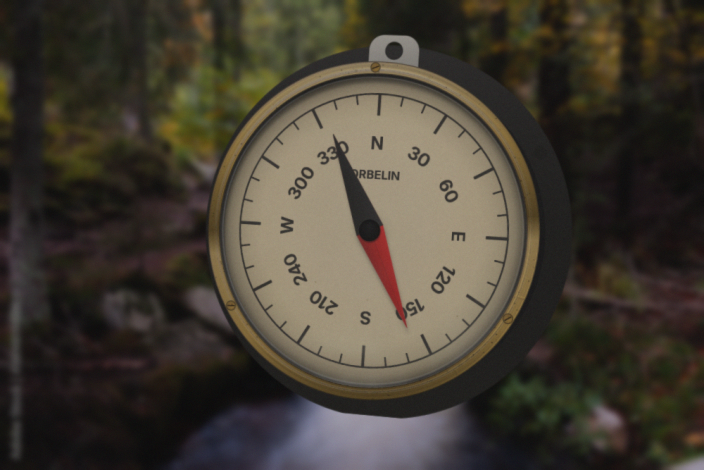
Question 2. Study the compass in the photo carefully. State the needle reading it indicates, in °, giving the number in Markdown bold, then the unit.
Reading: **155** °
